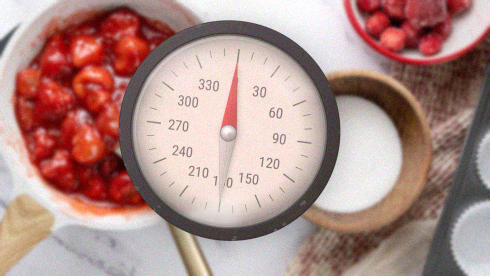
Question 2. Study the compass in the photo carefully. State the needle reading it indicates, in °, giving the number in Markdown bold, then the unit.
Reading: **0** °
